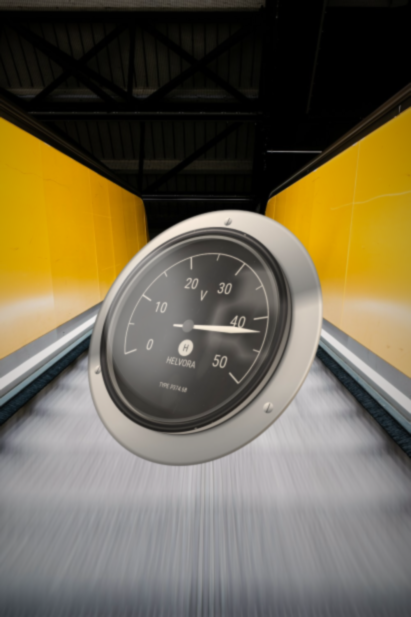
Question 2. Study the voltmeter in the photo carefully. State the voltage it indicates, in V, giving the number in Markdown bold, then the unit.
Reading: **42.5** V
